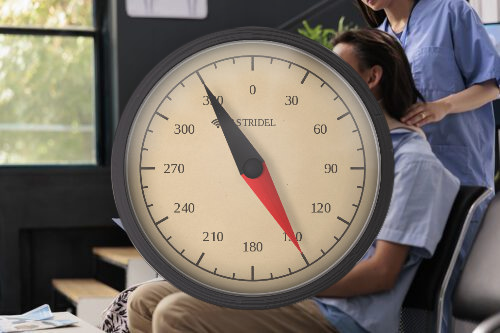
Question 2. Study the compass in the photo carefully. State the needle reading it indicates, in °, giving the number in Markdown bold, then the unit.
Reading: **150** °
